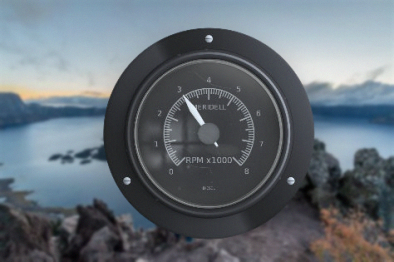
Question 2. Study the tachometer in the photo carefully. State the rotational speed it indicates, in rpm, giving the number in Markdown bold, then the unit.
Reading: **3000** rpm
